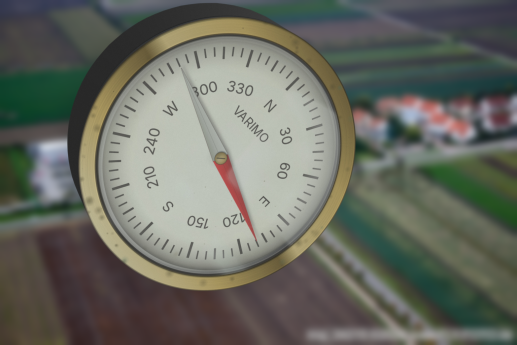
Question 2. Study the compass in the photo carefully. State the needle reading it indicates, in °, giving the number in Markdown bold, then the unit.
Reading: **110** °
